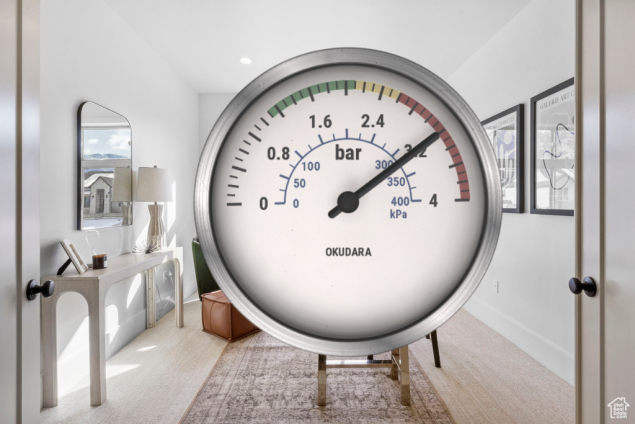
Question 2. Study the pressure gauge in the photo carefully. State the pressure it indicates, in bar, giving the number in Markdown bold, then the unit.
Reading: **3.2** bar
